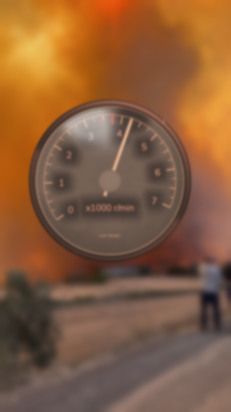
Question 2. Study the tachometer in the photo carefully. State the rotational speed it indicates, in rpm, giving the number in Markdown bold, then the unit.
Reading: **4250** rpm
